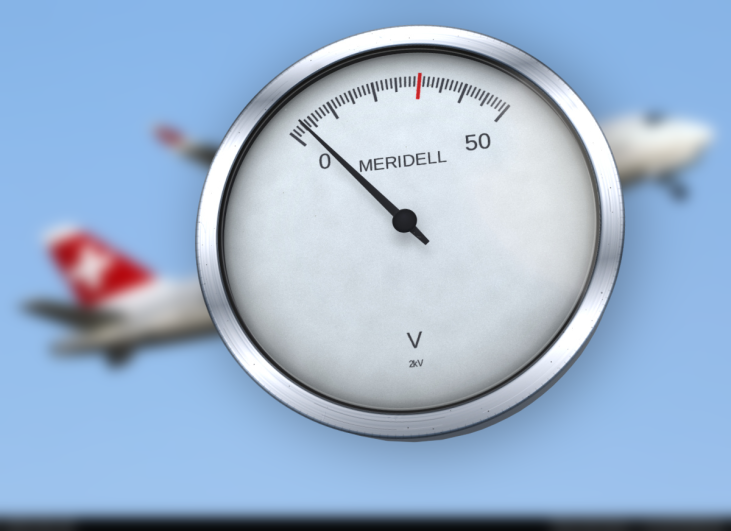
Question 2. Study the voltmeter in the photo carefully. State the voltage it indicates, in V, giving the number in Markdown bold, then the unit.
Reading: **3** V
